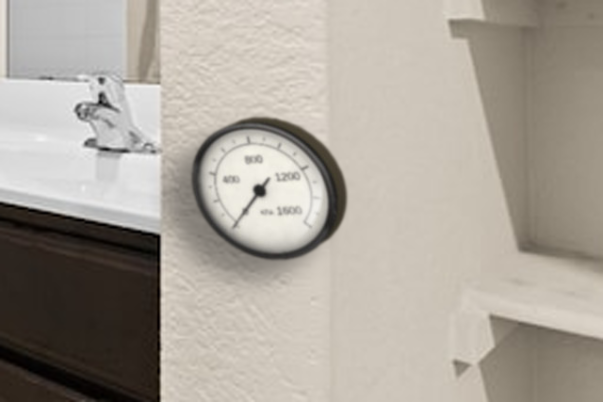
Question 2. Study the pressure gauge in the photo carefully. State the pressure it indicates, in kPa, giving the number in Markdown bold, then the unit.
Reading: **0** kPa
